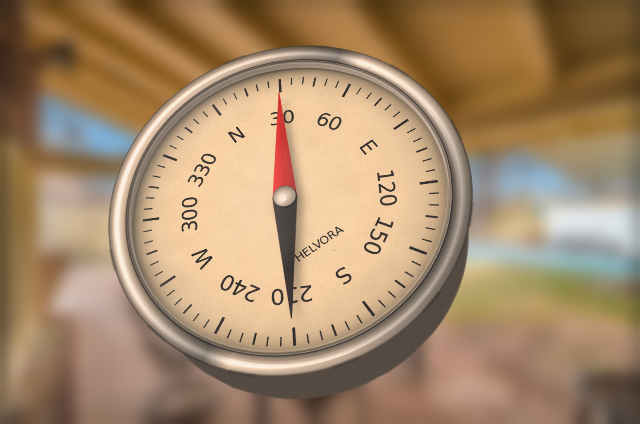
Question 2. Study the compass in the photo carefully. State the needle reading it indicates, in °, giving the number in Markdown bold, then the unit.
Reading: **30** °
